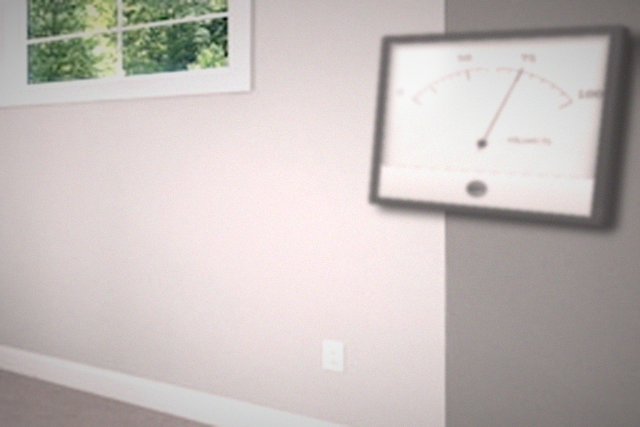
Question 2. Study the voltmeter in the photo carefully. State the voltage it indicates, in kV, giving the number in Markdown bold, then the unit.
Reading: **75** kV
